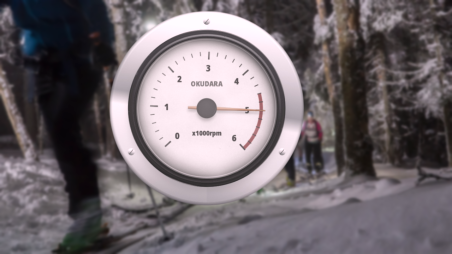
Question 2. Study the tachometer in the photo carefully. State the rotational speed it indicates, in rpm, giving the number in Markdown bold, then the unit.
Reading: **5000** rpm
